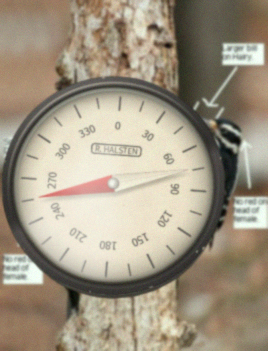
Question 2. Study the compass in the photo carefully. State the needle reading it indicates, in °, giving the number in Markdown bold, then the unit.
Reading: **255** °
